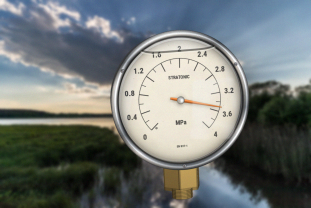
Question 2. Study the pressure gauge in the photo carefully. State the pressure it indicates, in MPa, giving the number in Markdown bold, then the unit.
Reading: **3.5** MPa
